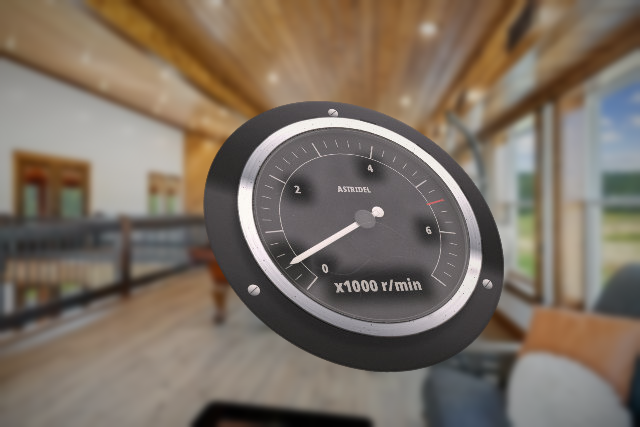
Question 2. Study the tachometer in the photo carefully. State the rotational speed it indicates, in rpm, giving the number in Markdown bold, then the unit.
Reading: **400** rpm
